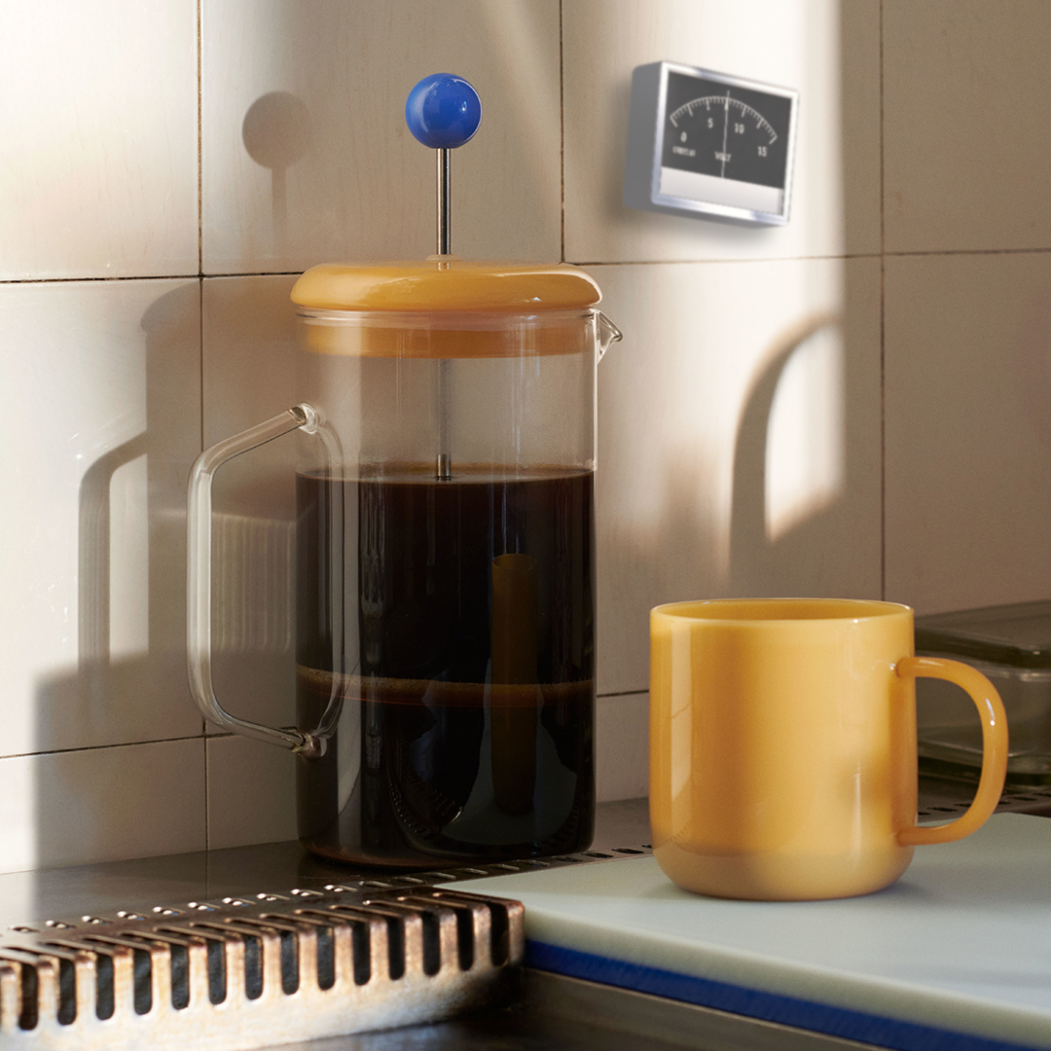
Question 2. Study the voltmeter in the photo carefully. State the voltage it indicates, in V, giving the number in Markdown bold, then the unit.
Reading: **7.5** V
